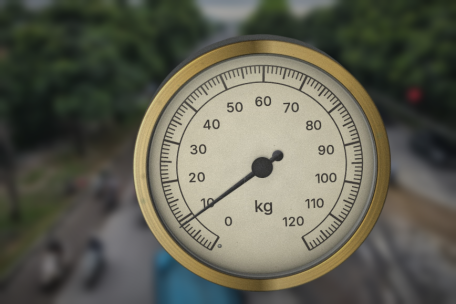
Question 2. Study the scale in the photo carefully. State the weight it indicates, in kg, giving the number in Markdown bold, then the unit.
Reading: **9** kg
